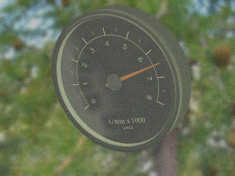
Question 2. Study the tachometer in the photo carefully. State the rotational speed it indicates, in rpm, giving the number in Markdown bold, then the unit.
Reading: **6500** rpm
